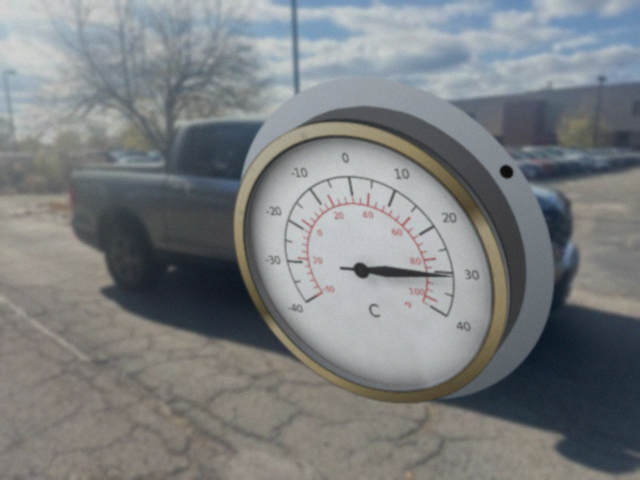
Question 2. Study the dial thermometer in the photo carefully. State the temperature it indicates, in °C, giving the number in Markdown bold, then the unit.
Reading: **30** °C
